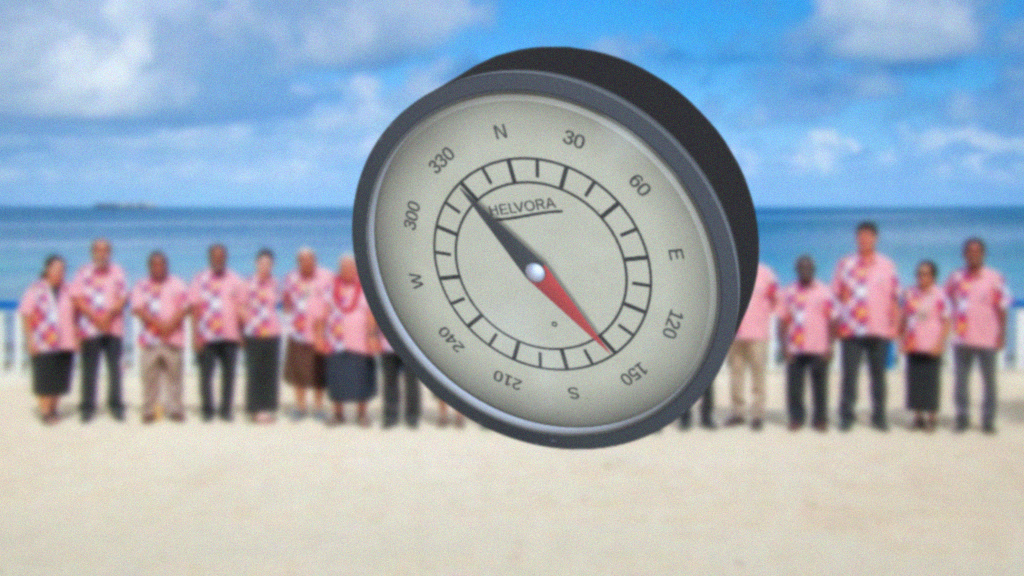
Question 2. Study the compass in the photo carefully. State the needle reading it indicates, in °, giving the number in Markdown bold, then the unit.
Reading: **150** °
